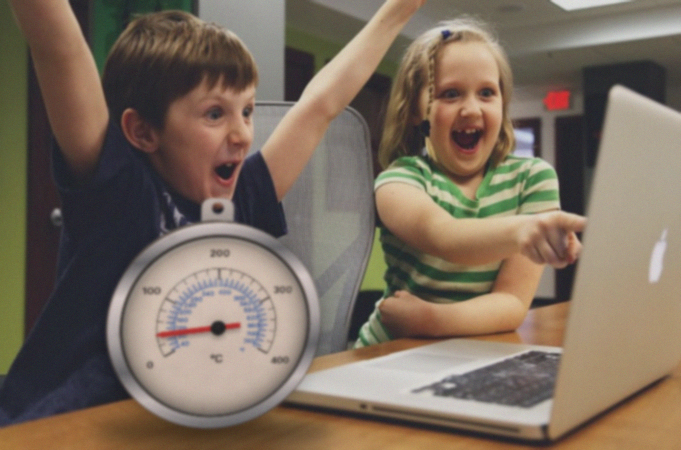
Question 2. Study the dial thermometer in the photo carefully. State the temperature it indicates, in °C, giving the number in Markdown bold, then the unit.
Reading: **40** °C
